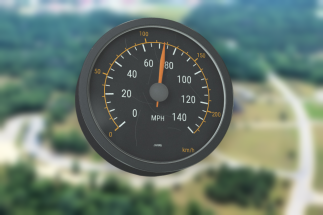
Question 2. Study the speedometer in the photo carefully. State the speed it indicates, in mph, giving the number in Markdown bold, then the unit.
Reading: **72.5** mph
